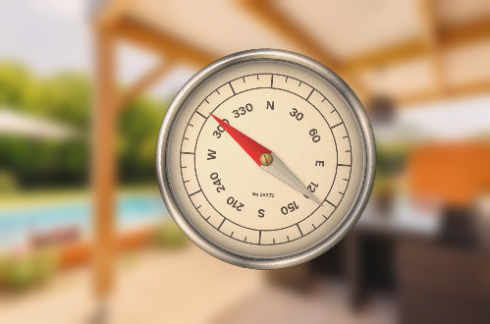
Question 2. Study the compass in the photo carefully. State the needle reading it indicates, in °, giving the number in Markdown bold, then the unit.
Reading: **305** °
